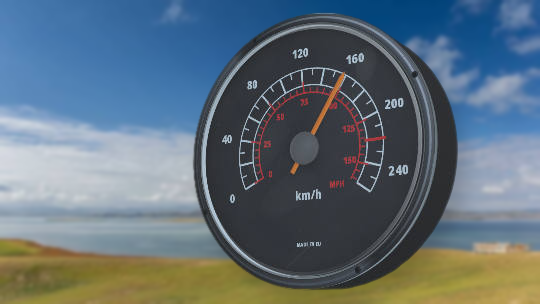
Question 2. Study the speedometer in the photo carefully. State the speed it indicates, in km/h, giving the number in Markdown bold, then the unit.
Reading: **160** km/h
